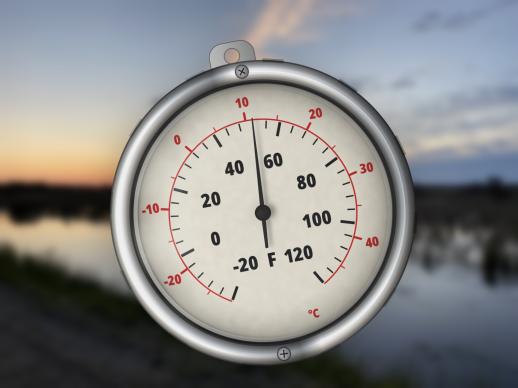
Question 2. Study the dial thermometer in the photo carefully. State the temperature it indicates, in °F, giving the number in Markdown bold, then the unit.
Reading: **52** °F
